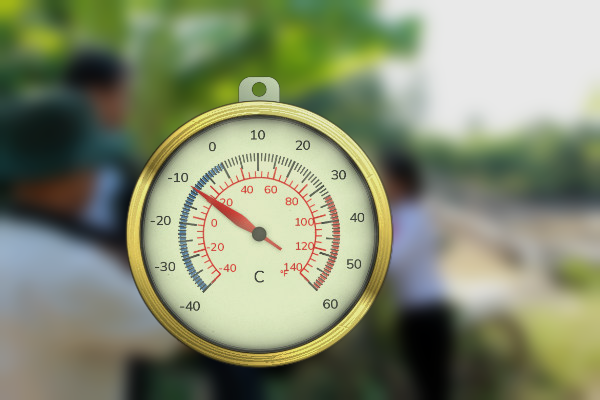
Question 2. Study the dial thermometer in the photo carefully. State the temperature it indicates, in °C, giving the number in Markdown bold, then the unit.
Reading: **-10** °C
